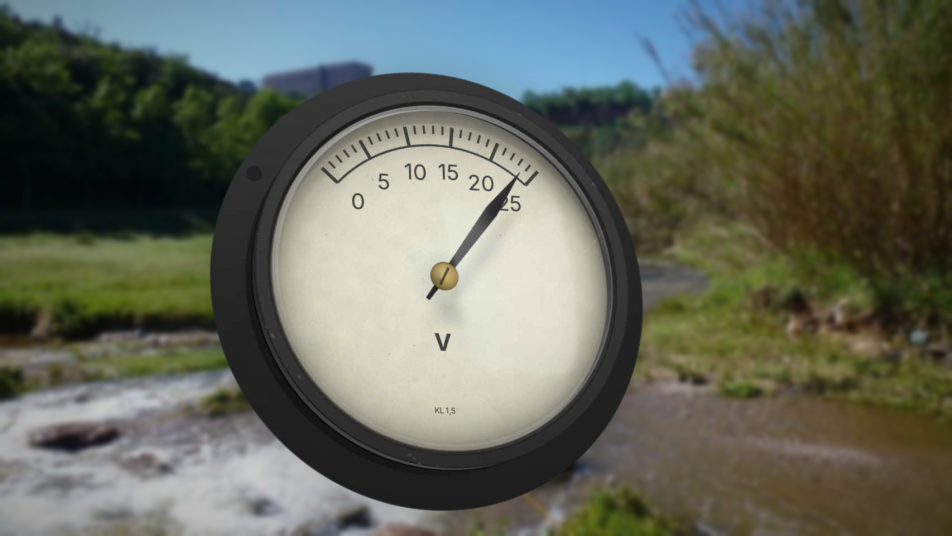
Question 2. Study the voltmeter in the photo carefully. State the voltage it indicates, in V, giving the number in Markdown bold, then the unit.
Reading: **23.5** V
